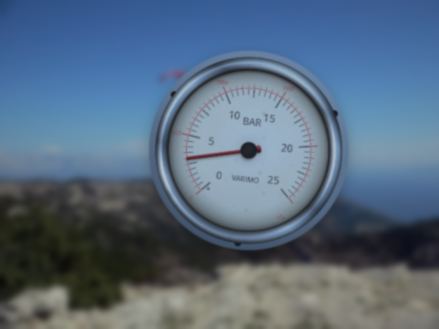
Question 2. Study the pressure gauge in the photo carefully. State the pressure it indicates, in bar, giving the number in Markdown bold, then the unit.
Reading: **3** bar
